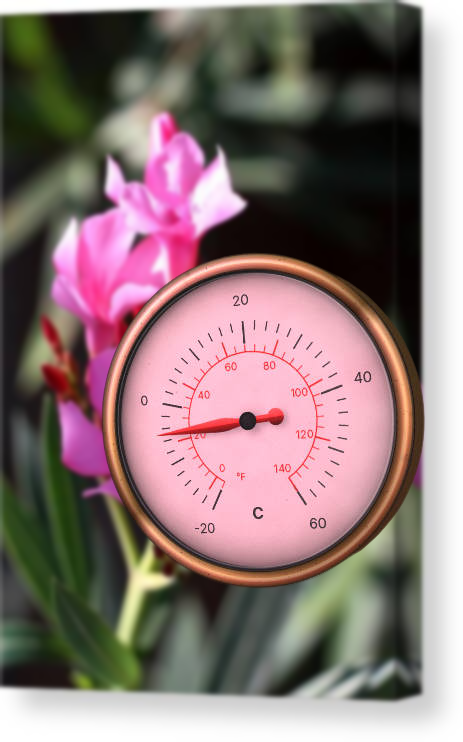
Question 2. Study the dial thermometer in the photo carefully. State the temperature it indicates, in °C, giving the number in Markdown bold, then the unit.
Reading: **-5** °C
